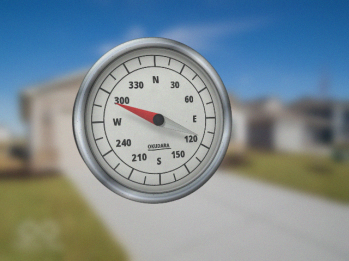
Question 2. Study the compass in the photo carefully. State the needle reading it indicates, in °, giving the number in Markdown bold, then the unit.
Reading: **292.5** °
